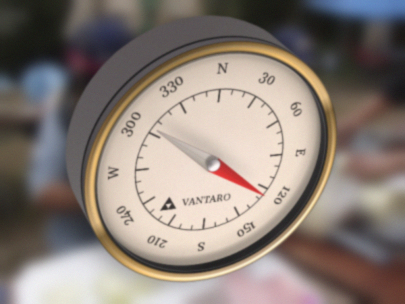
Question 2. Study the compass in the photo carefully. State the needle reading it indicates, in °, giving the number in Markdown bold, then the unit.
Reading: **125** °
